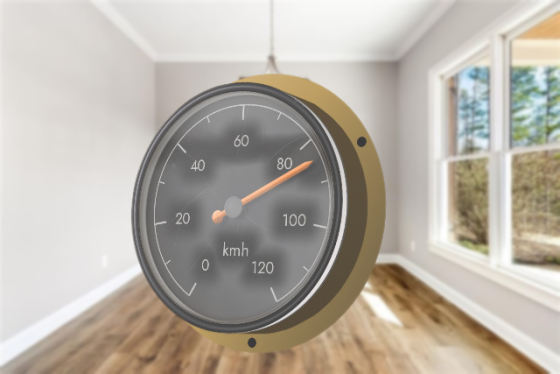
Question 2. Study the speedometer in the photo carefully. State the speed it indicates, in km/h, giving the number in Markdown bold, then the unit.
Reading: **85** km/h
